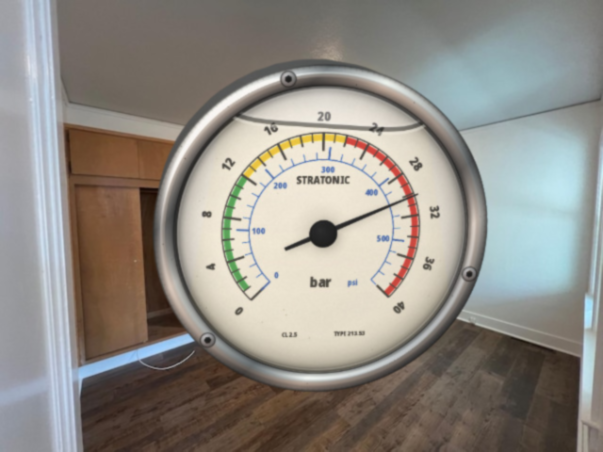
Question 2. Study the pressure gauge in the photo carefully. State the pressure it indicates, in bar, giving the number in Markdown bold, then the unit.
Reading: **30** bar
